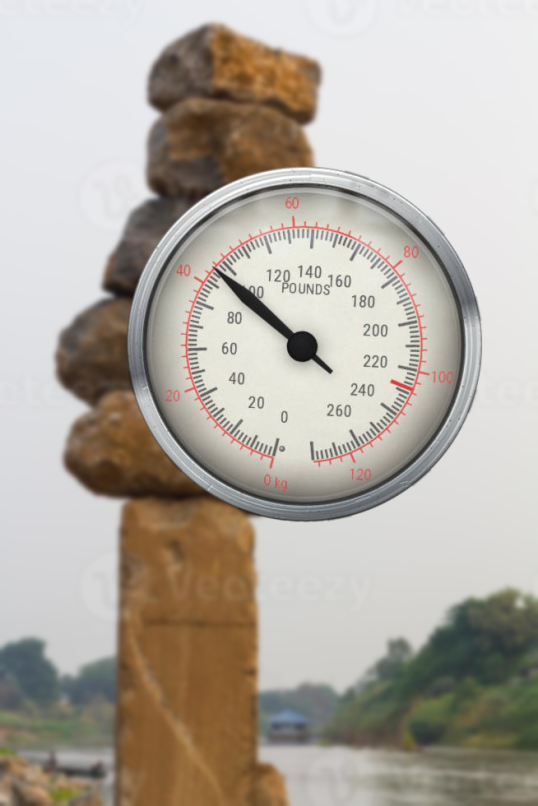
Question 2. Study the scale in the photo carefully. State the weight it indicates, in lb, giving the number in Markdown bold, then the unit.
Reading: **96** lb
